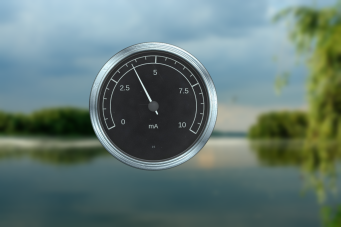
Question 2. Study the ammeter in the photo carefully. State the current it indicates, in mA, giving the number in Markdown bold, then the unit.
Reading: **3.75** mA
